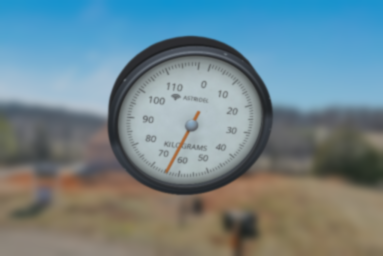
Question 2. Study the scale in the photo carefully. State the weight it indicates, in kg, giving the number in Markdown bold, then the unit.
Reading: **65** kg
